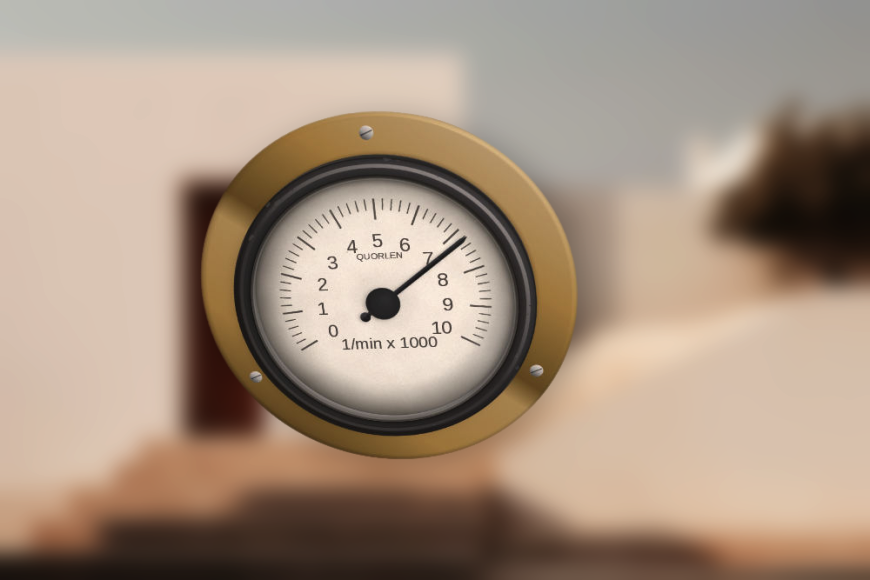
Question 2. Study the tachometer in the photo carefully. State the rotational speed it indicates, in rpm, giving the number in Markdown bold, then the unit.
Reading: **7200** rpm
